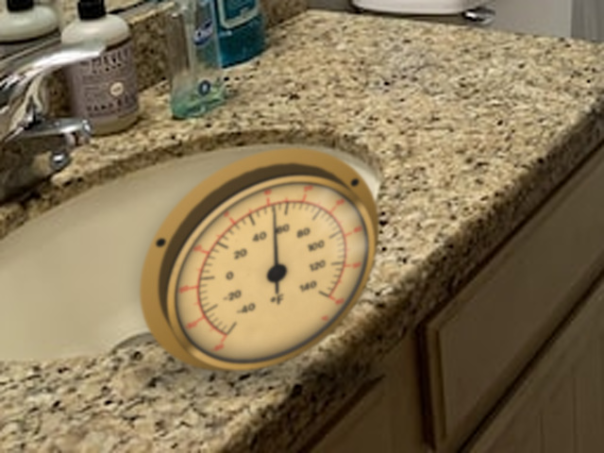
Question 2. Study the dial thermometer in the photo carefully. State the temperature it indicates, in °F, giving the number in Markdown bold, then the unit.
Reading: **52** °F
